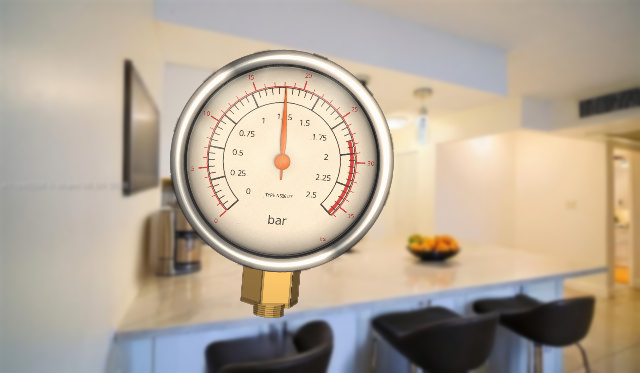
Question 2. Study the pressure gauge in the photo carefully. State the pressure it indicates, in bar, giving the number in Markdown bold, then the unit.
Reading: **1.25** bar
